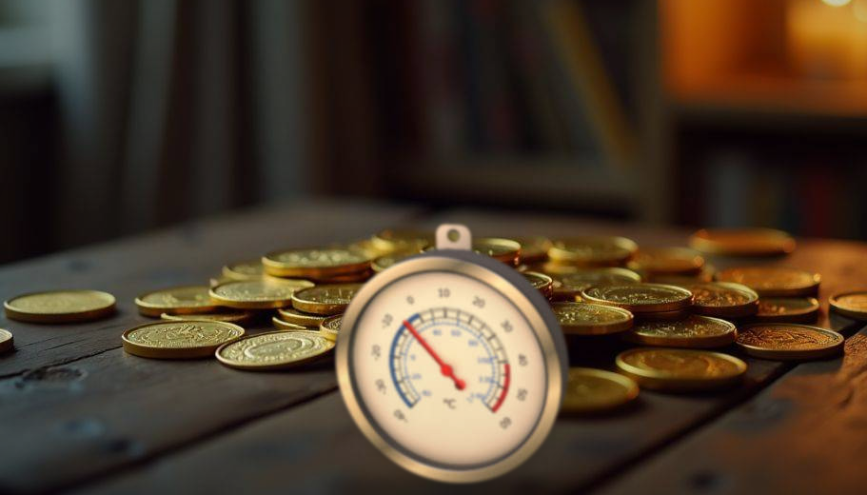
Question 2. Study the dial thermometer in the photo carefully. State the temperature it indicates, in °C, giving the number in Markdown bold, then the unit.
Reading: **-5** °C
